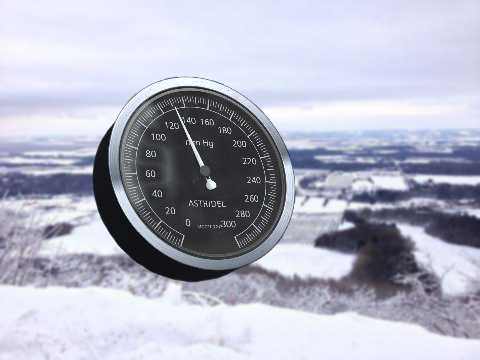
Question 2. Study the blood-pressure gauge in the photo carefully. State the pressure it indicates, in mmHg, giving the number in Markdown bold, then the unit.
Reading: **130** mmHg
